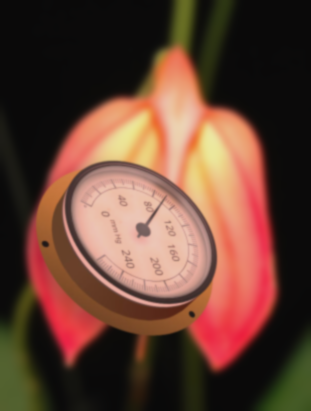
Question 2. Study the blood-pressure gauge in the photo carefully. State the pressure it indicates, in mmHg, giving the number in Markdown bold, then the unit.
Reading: **90** mmHg
